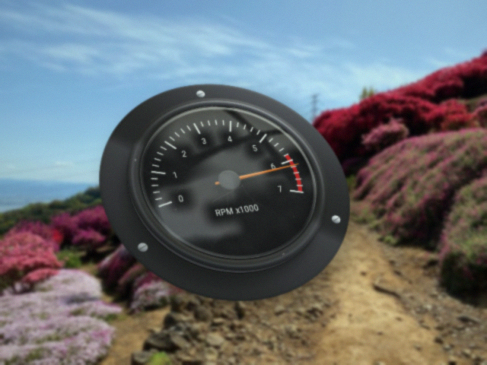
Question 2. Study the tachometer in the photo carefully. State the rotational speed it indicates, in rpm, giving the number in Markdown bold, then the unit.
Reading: **6200** rpm
